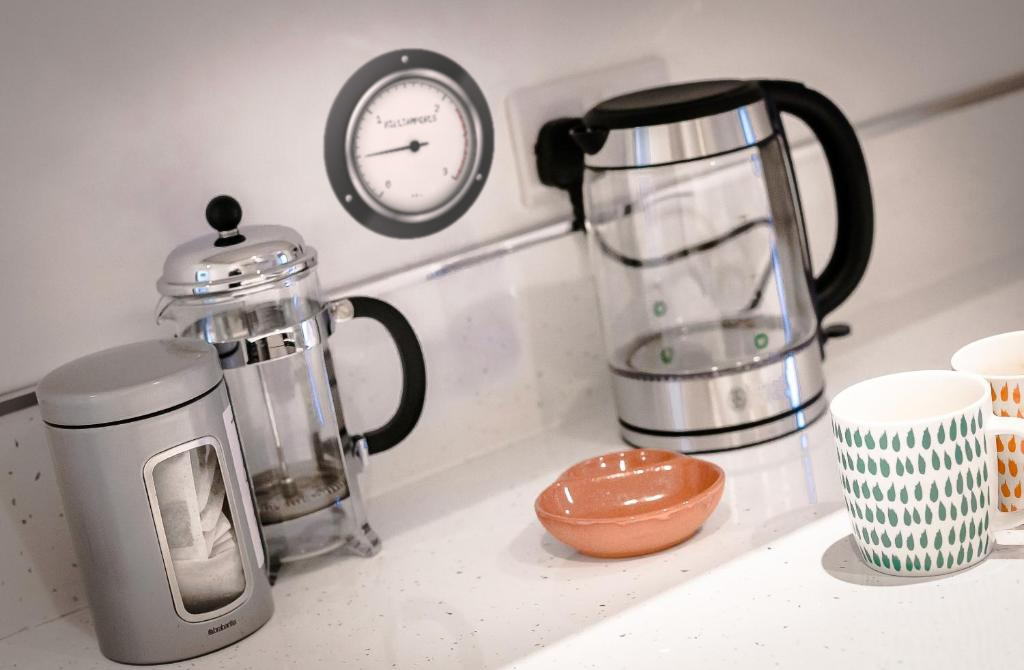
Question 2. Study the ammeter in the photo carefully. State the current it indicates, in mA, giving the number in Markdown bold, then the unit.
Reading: **0.5** mA
